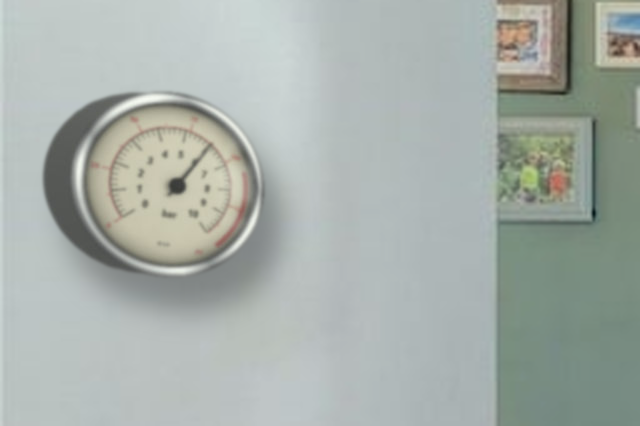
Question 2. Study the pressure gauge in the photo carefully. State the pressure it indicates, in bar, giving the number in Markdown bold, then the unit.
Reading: **6** bar
